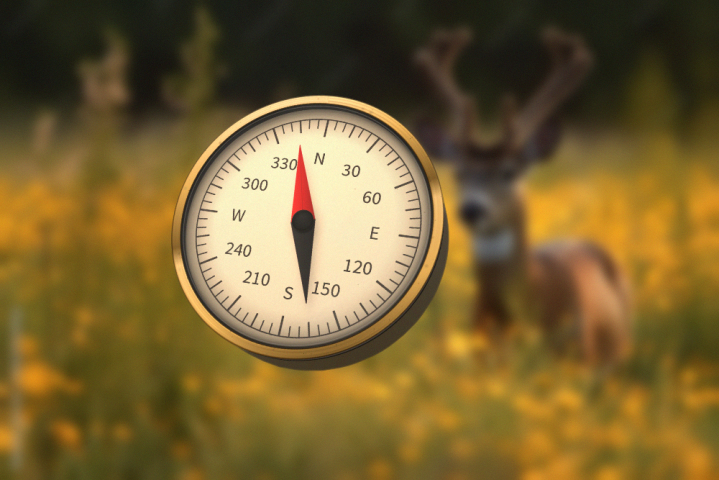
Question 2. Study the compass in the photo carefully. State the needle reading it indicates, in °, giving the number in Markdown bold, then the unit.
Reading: **345** °
